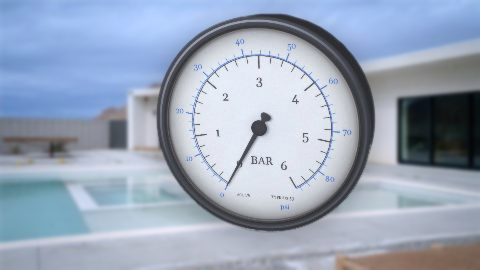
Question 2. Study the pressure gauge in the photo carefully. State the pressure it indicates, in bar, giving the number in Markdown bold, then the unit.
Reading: **0** bar
